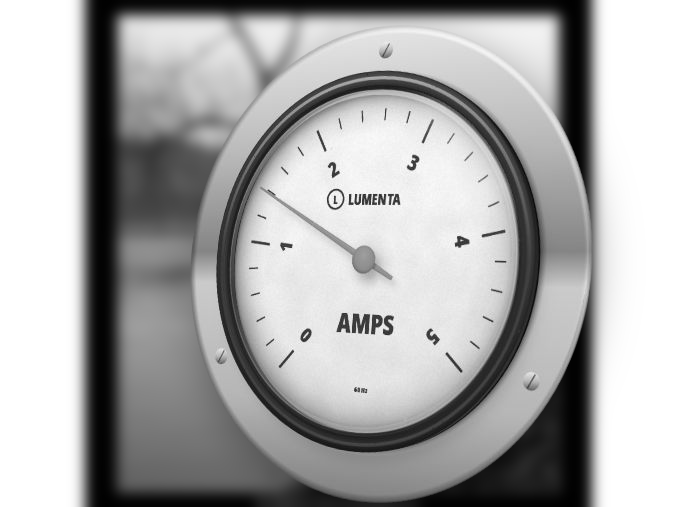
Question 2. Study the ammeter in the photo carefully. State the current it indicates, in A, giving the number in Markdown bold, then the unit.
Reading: **1.4** A
